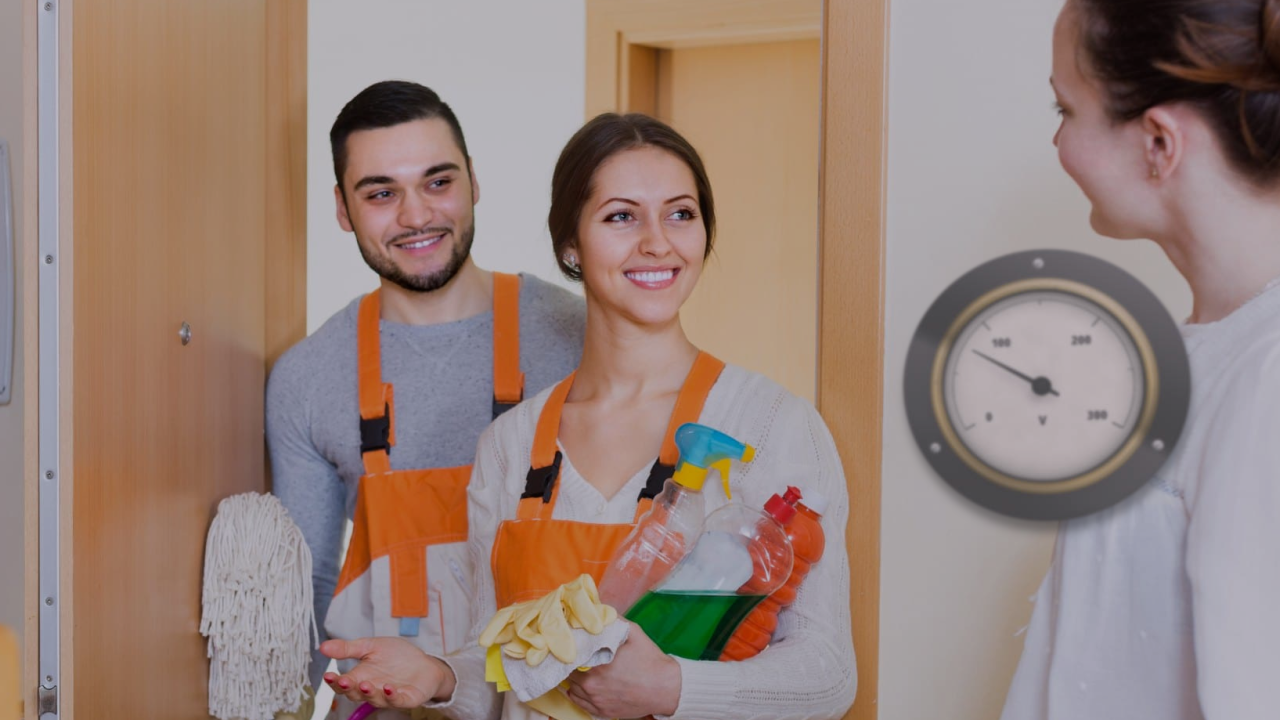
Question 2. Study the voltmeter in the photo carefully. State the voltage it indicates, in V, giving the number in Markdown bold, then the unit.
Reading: **75** V
